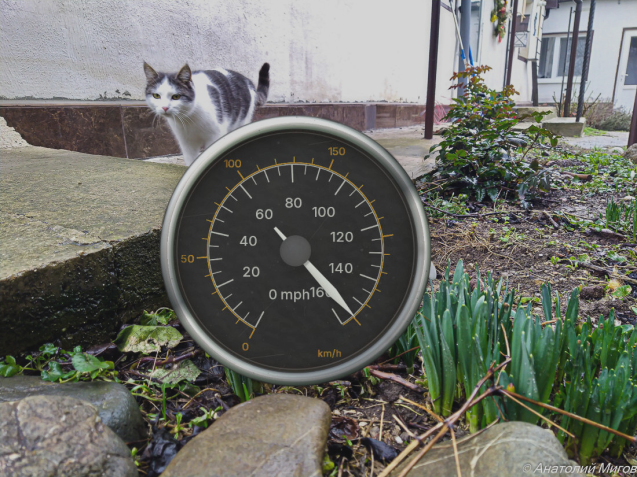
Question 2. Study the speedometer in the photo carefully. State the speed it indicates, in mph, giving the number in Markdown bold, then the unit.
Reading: **155** mph
